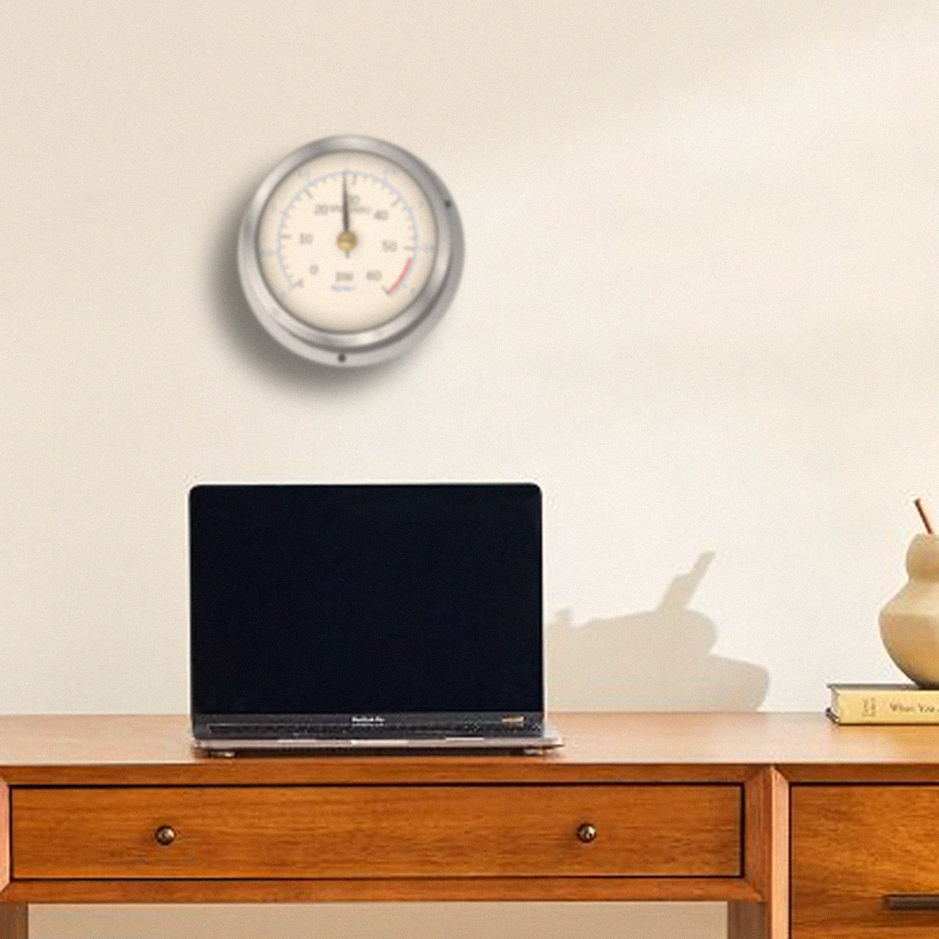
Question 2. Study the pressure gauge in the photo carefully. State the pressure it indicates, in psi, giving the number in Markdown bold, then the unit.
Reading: **28** psi
